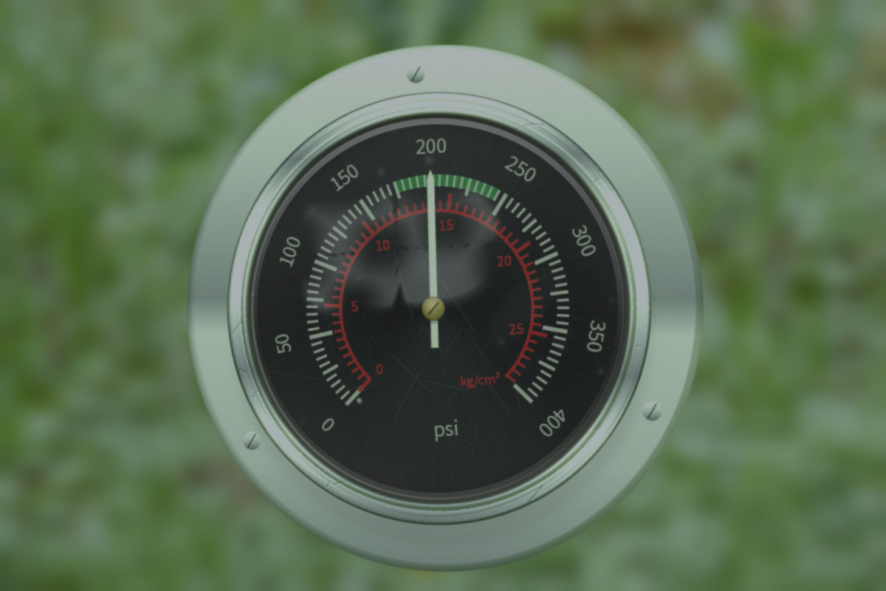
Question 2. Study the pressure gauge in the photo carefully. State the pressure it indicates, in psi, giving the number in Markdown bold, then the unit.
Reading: **200** psi
